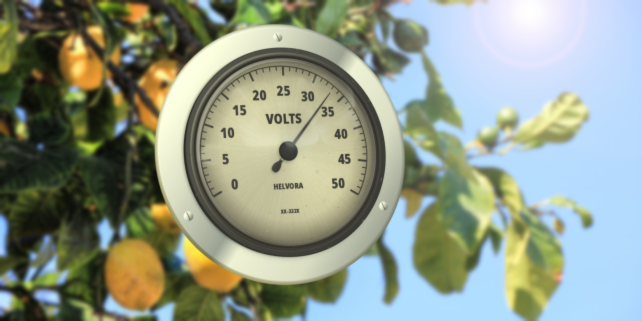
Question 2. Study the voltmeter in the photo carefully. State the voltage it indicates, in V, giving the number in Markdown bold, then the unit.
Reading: **33** V
